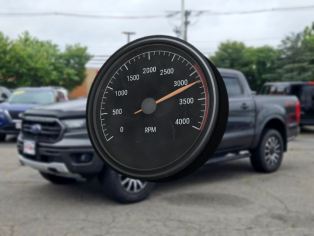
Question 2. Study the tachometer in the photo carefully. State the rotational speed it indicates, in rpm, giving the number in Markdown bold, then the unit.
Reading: **3200** rpm
